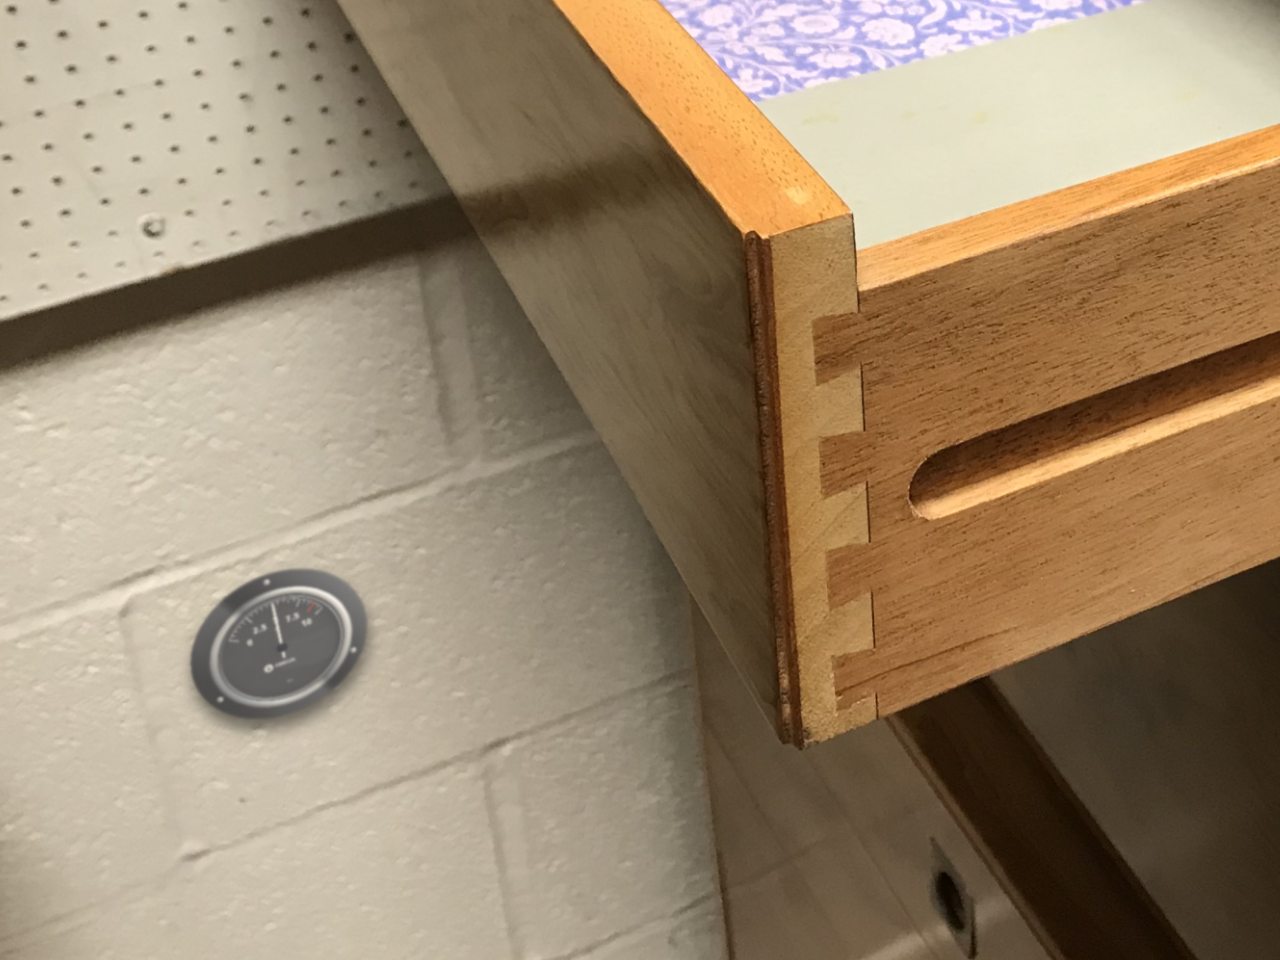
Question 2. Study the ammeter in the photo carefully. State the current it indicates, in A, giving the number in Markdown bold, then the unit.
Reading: **5** A
